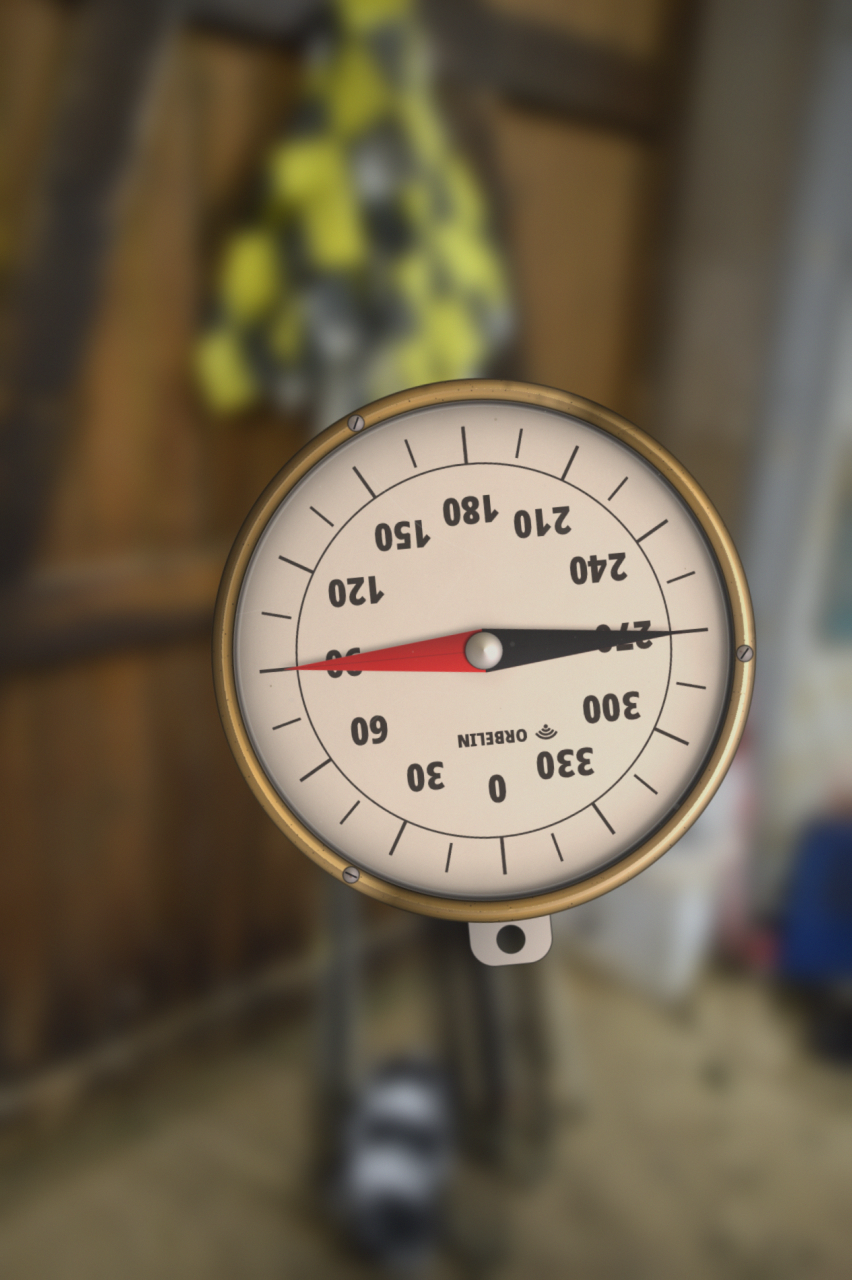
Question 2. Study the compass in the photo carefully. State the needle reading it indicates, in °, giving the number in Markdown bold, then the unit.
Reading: **90** °
